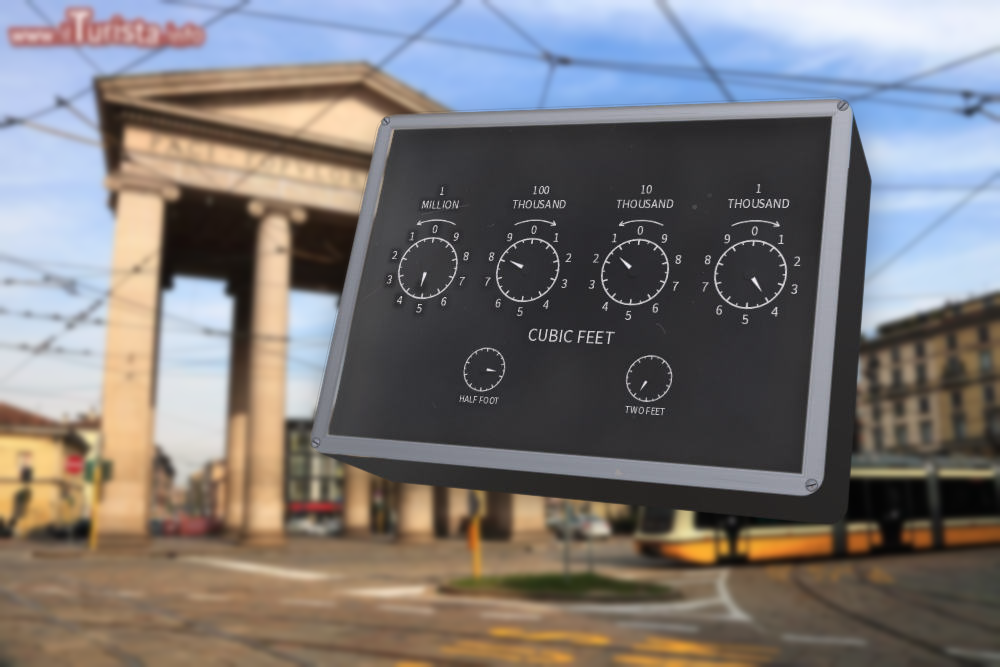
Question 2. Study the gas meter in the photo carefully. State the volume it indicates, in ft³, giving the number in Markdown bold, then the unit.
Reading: **481400** ft³
